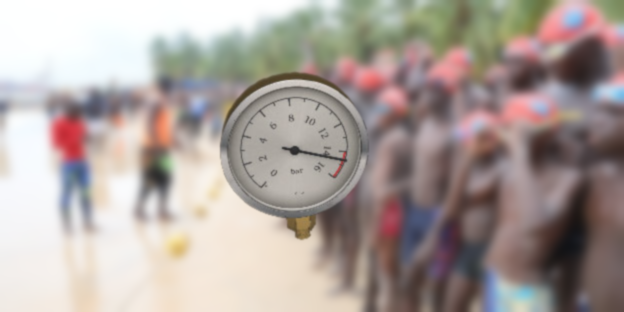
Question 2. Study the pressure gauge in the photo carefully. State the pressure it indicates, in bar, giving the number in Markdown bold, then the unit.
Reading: **14.5** bar
